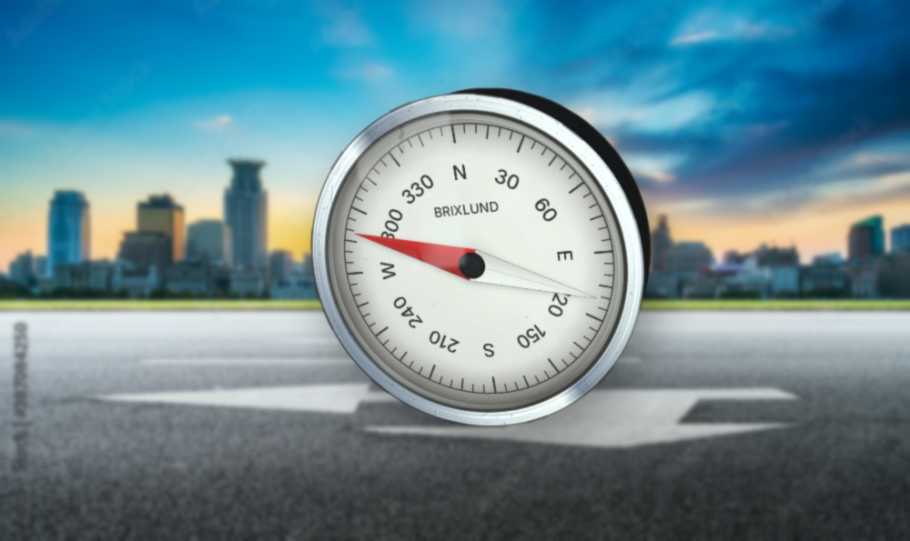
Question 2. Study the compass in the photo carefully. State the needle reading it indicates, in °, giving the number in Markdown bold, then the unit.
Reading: **290** °
